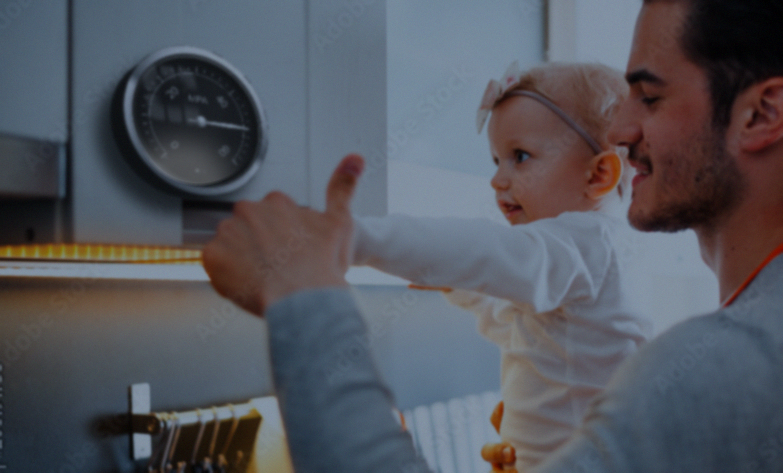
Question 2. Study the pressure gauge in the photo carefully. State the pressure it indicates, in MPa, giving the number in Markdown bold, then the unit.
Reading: **50** MPa
